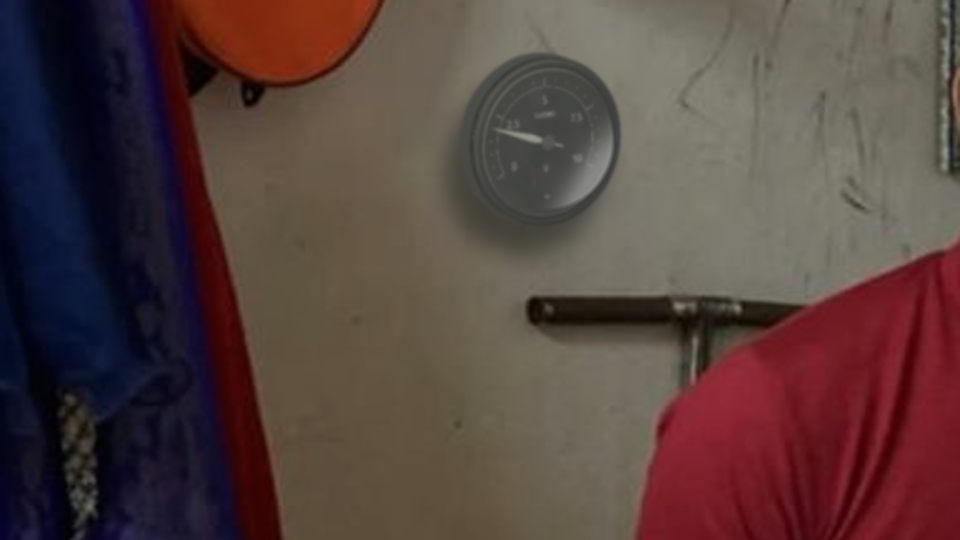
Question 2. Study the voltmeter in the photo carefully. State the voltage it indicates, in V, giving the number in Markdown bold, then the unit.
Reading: **2** V
